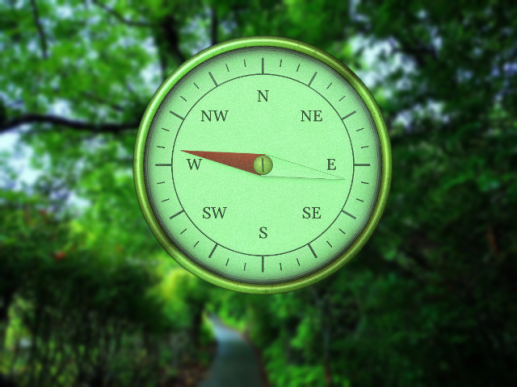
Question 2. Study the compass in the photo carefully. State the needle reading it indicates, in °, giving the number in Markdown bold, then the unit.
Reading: **280** °
